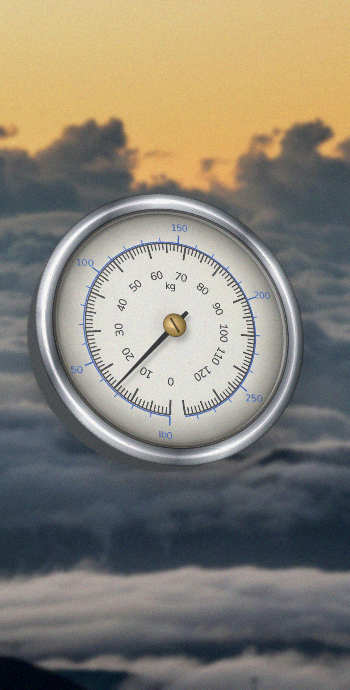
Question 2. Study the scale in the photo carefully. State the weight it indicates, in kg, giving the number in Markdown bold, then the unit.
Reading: **15** kg
